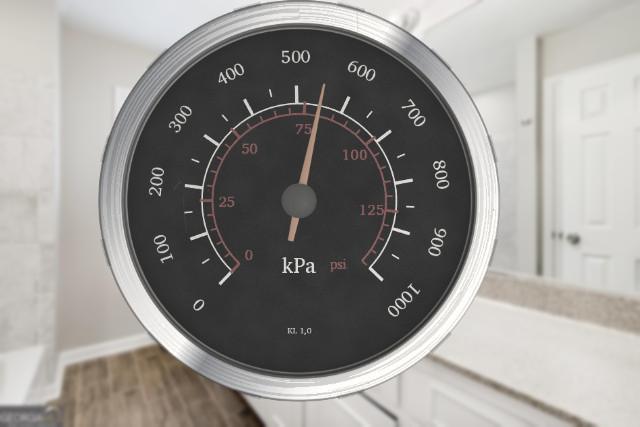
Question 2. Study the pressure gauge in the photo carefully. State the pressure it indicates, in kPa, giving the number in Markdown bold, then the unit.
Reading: **550** kPa
